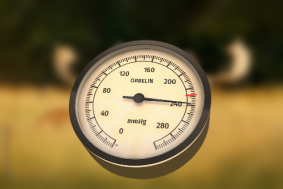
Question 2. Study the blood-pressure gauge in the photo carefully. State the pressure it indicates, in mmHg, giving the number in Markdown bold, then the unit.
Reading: **240** mmHg
